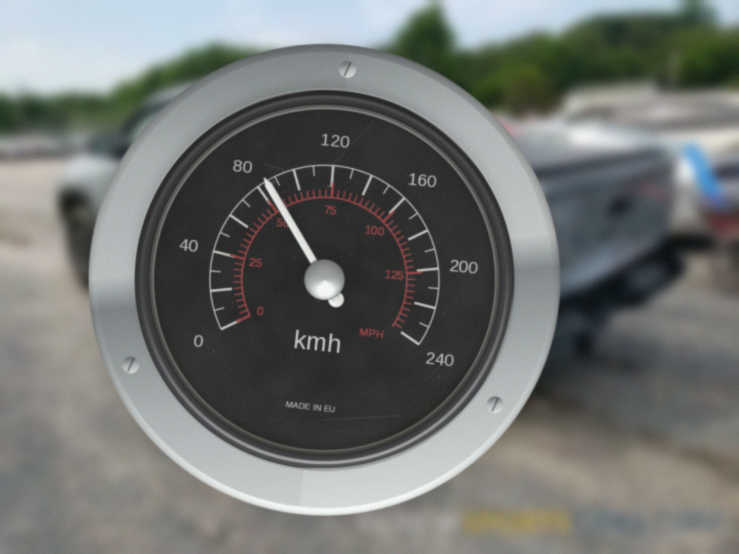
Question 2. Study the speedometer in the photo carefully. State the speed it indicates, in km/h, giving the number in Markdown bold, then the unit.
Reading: **85** km/h
